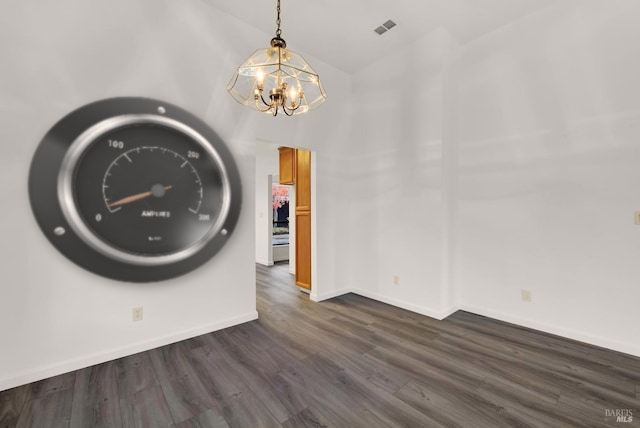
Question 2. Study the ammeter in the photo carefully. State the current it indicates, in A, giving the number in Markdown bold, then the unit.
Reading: **10** A
